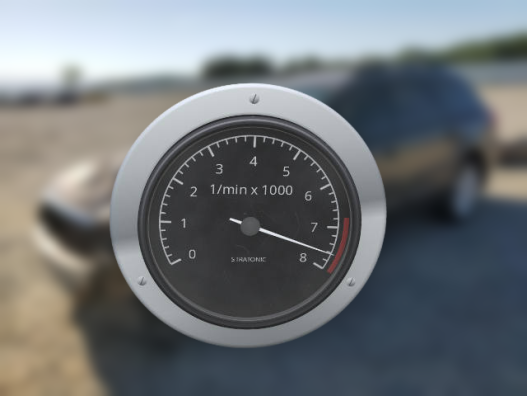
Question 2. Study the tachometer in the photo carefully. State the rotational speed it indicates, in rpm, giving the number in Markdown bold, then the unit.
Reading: **7600** rpm
